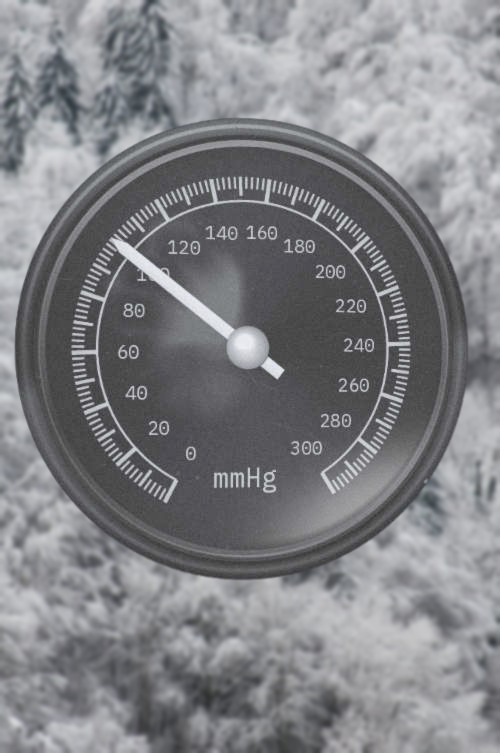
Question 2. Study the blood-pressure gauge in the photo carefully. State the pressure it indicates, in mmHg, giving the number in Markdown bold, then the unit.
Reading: **100** mmHg
